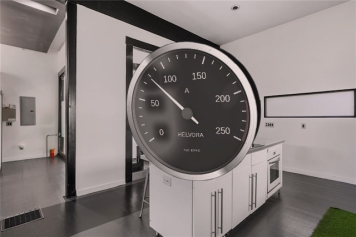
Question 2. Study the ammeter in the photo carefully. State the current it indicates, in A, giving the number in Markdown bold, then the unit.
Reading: **80** A
